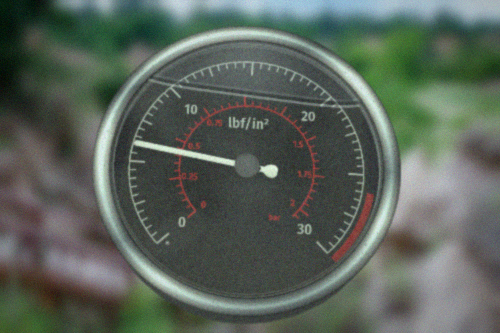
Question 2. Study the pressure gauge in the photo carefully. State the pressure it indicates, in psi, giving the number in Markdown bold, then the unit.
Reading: **6** psi
